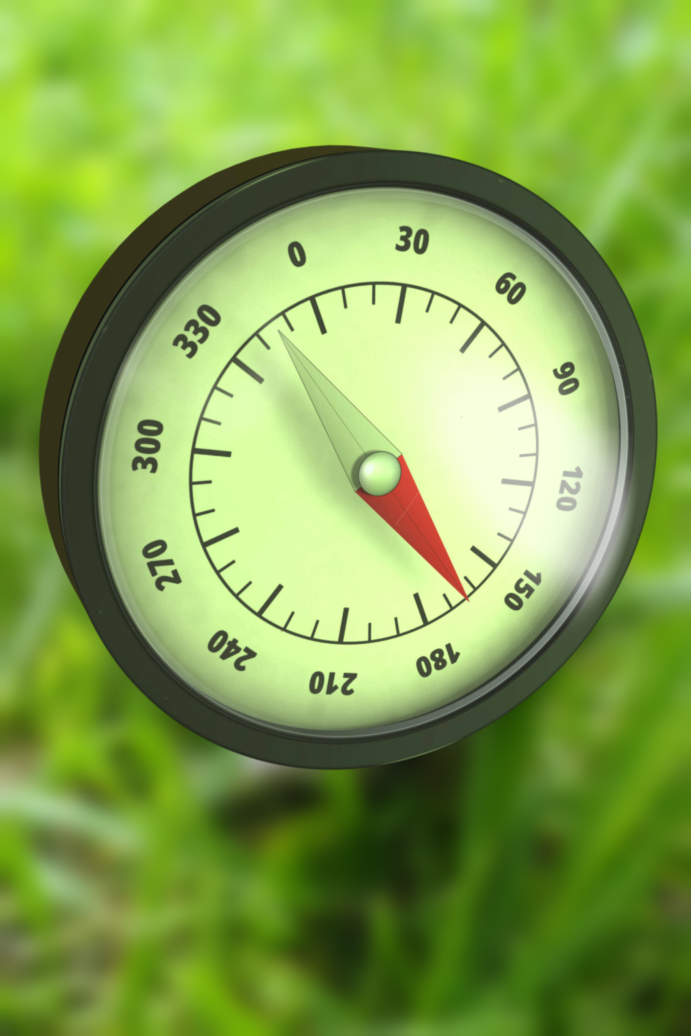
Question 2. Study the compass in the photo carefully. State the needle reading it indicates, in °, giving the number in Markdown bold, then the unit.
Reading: **165** °
